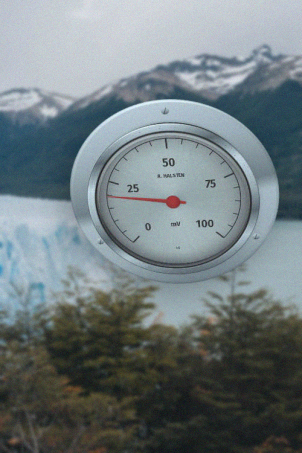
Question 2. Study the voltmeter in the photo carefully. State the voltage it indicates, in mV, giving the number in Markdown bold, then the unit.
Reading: **20** mV
